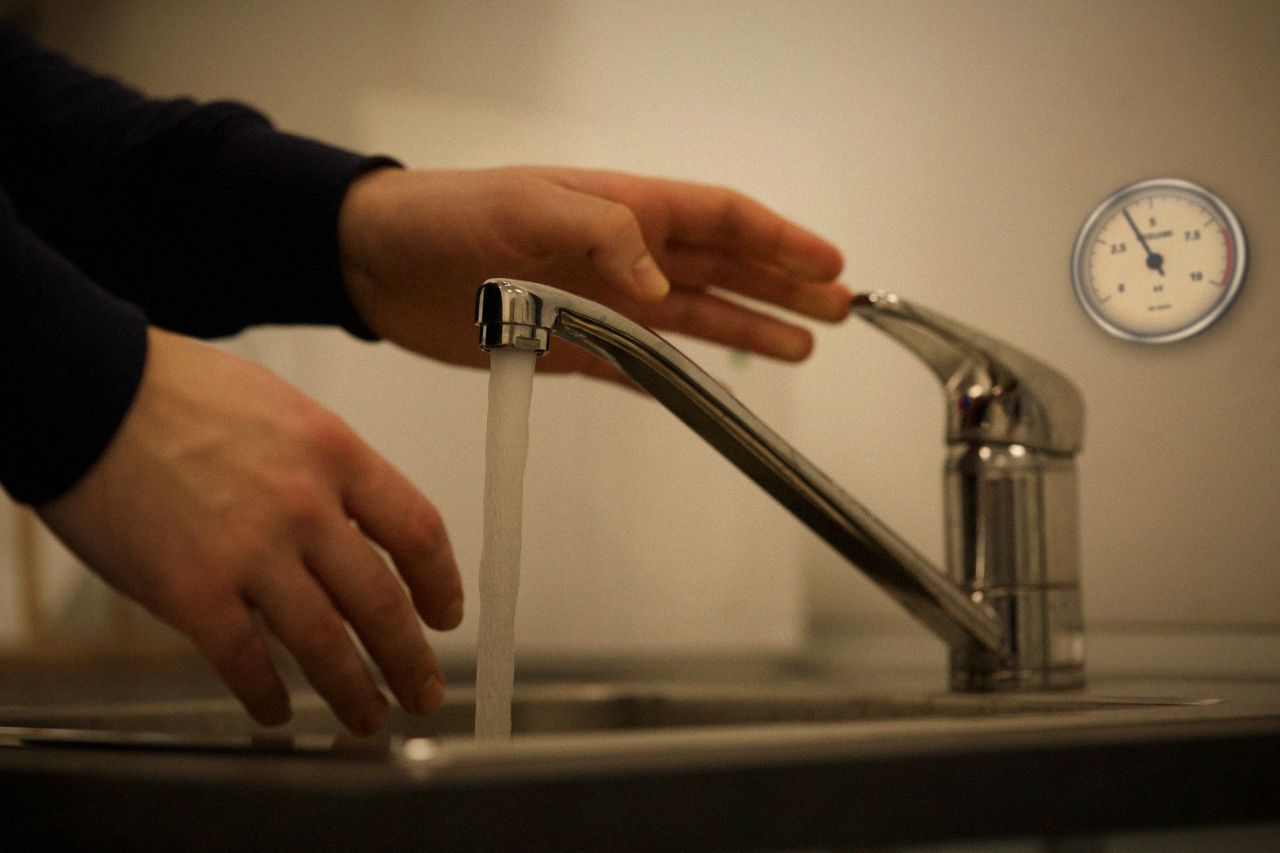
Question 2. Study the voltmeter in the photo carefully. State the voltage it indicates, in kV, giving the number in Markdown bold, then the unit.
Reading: **4** kV
